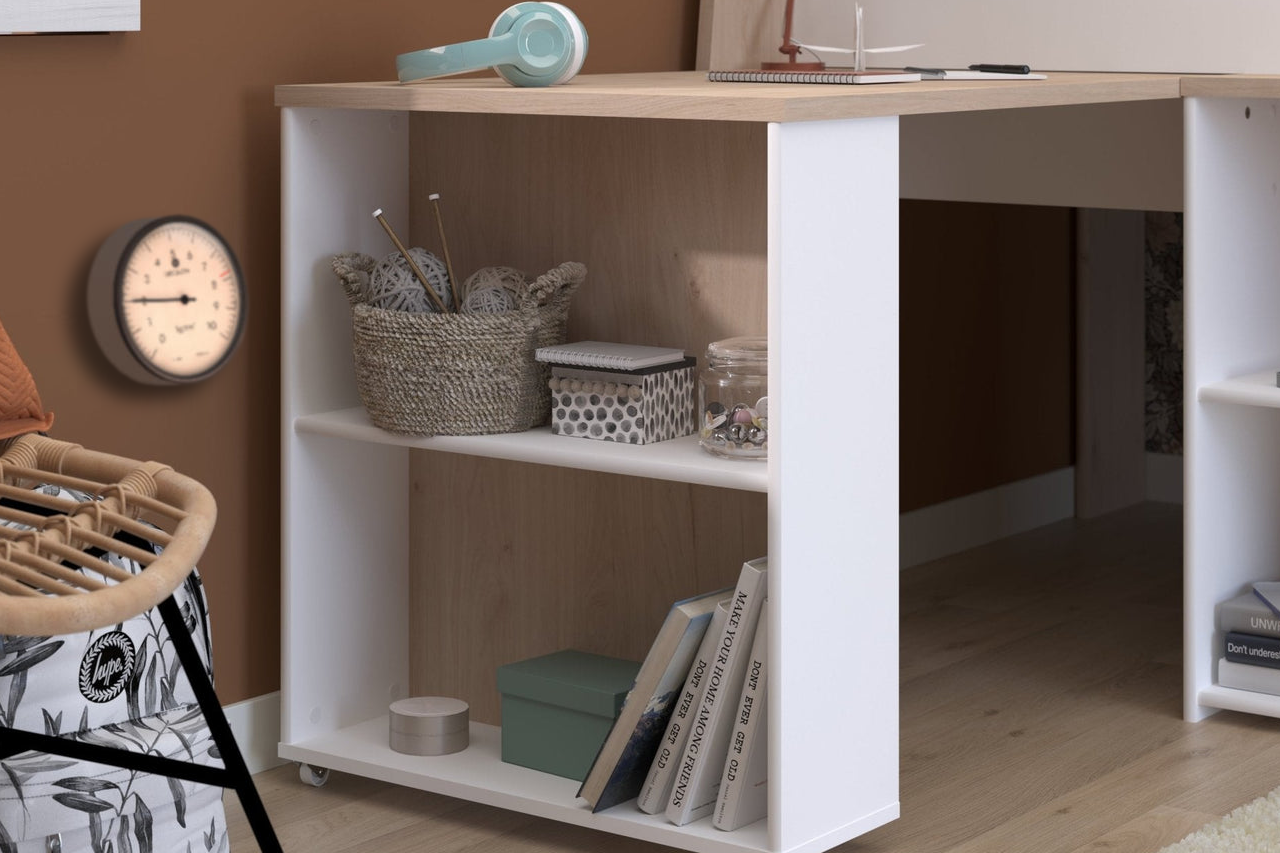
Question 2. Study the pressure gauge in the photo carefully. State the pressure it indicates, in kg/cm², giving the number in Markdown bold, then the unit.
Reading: **2** kg/cm²
